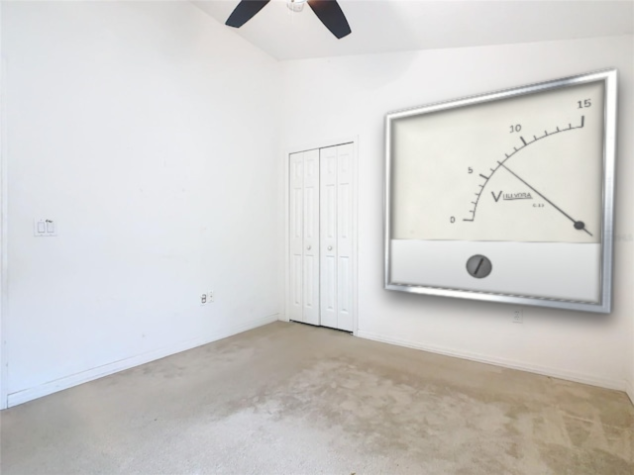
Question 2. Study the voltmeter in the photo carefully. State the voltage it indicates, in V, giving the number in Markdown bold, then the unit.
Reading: **7** V
